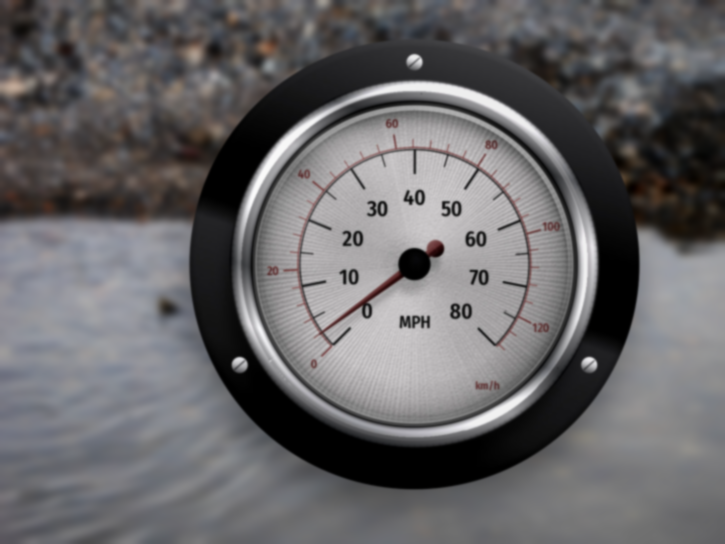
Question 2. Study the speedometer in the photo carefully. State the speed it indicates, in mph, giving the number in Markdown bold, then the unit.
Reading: **2.5** mph
